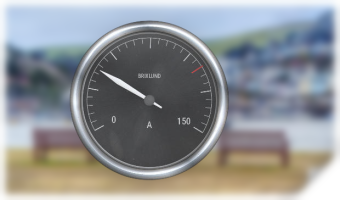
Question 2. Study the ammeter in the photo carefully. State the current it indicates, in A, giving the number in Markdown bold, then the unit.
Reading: **37.5** A
